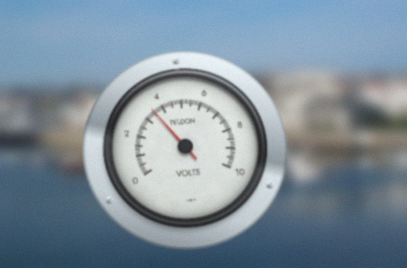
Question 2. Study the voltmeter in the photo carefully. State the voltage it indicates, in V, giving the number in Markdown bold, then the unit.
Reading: **3.5** V
